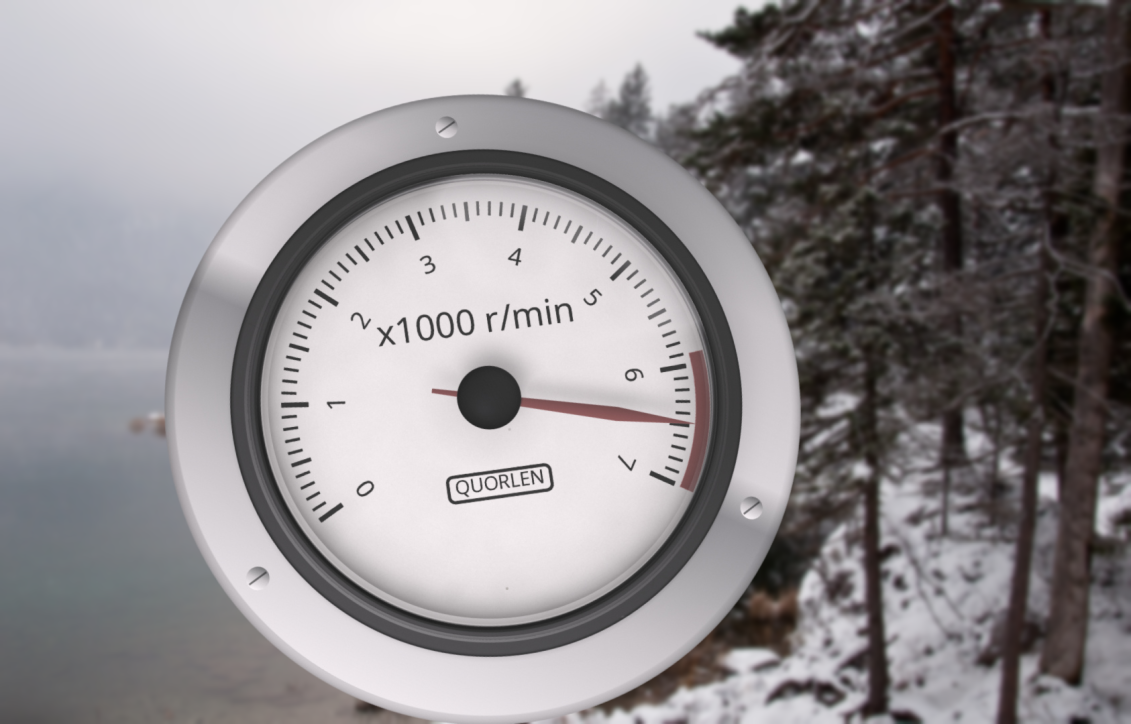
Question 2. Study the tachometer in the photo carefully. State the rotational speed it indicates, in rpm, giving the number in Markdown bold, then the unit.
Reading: **6500** rpm
